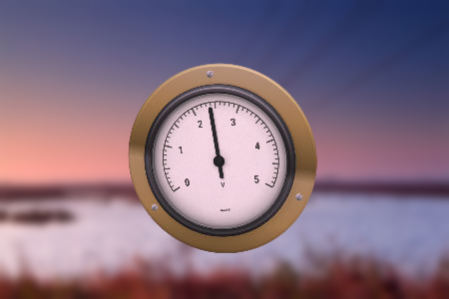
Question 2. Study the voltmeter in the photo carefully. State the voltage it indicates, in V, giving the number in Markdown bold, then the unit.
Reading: **2.4** V
